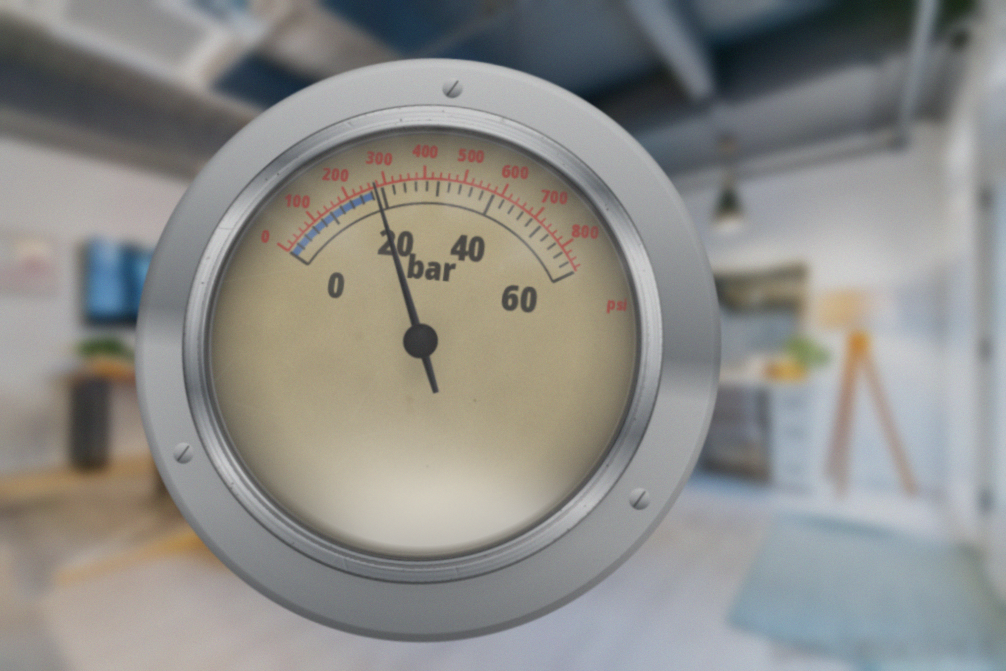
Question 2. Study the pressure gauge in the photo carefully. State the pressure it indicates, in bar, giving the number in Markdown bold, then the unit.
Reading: **19** bar
